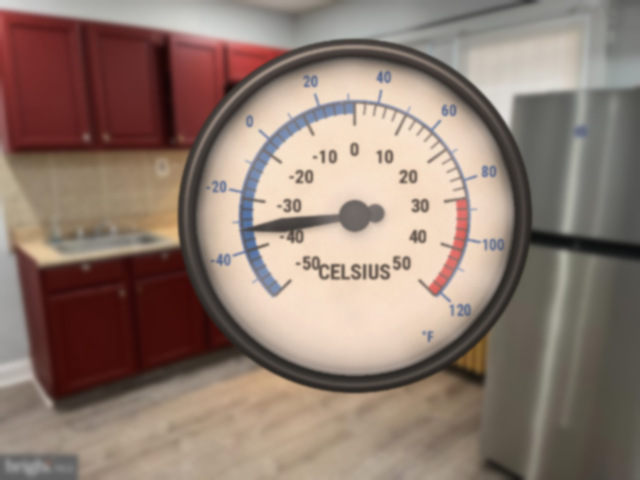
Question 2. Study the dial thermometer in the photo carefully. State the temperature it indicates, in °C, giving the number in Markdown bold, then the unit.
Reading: **-36** °C
